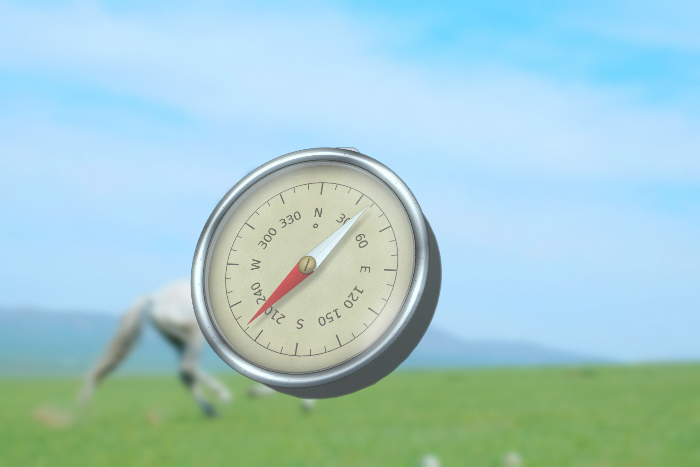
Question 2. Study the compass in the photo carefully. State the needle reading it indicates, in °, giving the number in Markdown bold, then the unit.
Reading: **220** °
